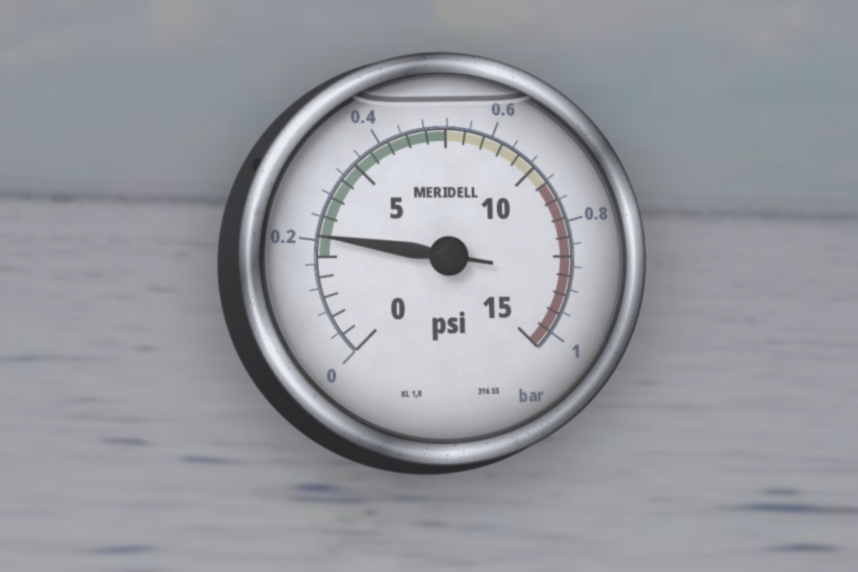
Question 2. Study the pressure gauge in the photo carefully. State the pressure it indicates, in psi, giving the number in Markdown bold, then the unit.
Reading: **3** psi
